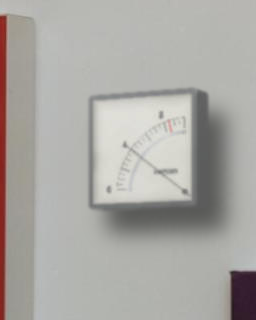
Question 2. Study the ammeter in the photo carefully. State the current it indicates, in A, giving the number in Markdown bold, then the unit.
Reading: **4** A
